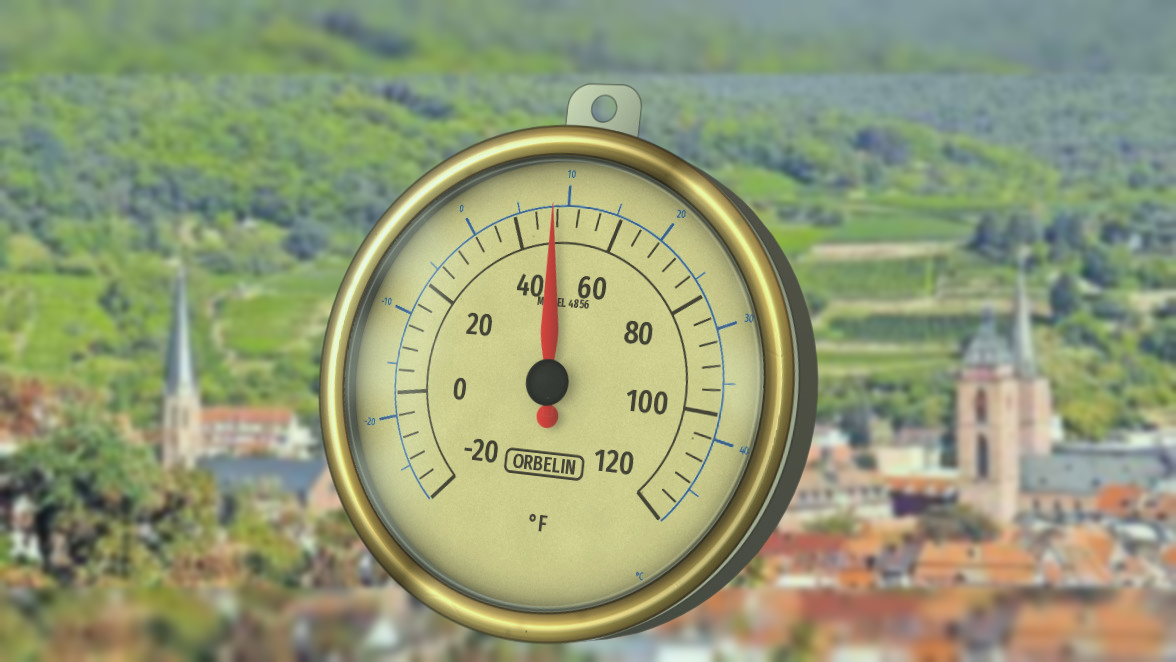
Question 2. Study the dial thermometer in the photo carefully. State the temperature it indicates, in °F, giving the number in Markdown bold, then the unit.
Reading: **48** °F
